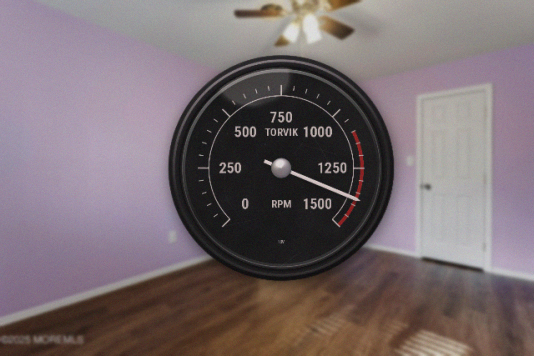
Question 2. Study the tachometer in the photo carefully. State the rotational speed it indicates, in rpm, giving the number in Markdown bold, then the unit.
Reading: **1375** rpm
